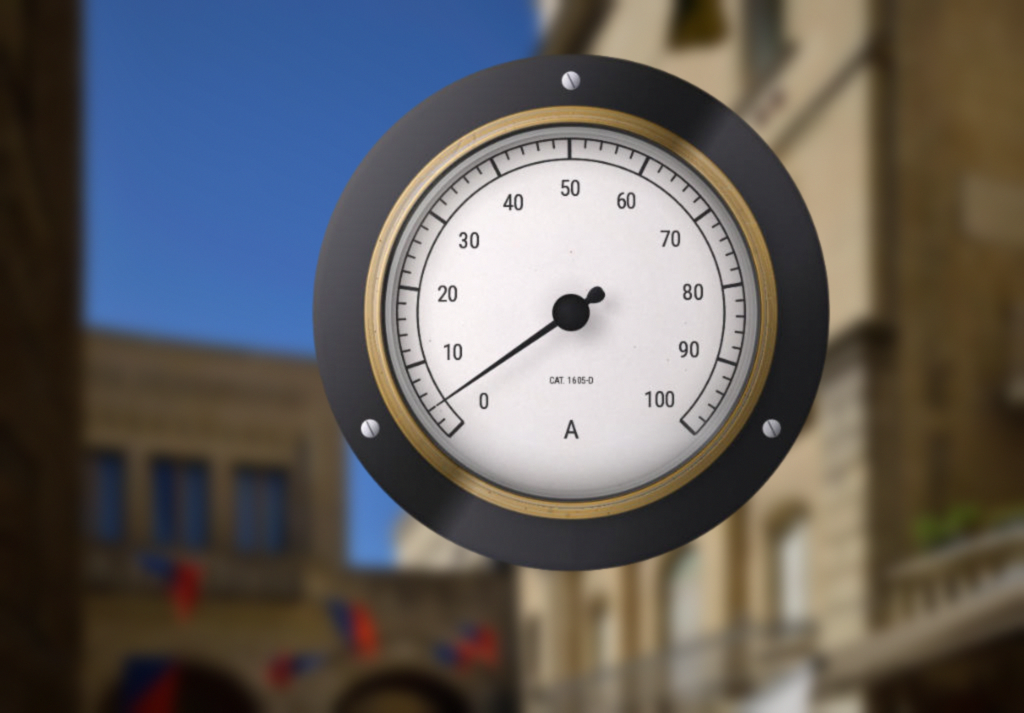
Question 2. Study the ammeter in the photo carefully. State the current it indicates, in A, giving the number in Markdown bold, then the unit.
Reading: **4** A
